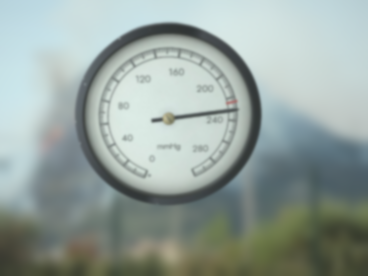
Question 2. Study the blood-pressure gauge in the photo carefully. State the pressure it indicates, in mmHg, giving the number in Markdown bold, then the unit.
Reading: **230** mmHg
